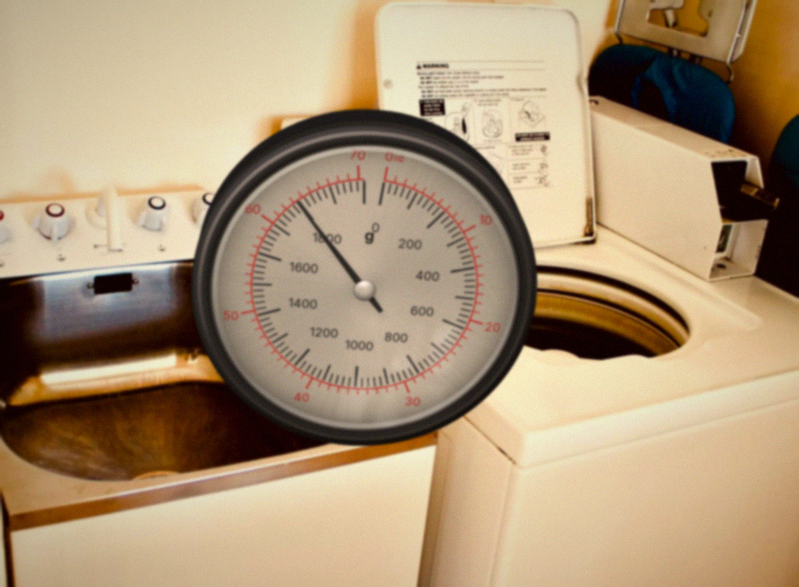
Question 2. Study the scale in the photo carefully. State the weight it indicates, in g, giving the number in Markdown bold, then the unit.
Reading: **1800** g
